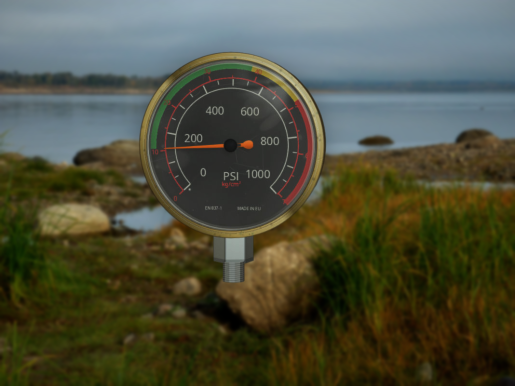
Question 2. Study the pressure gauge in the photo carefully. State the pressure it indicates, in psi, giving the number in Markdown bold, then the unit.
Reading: **150** psi
